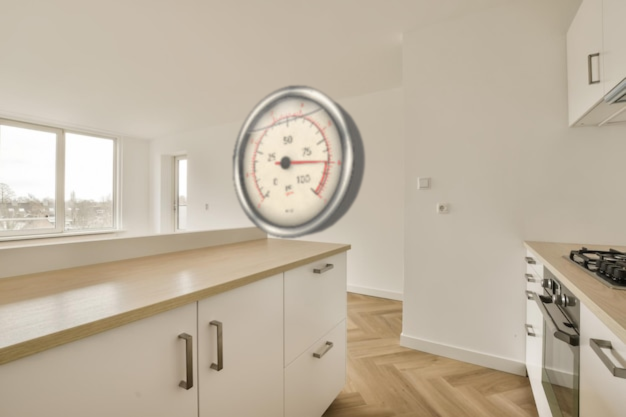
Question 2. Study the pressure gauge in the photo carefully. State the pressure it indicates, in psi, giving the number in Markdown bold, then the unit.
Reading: **85** psi
